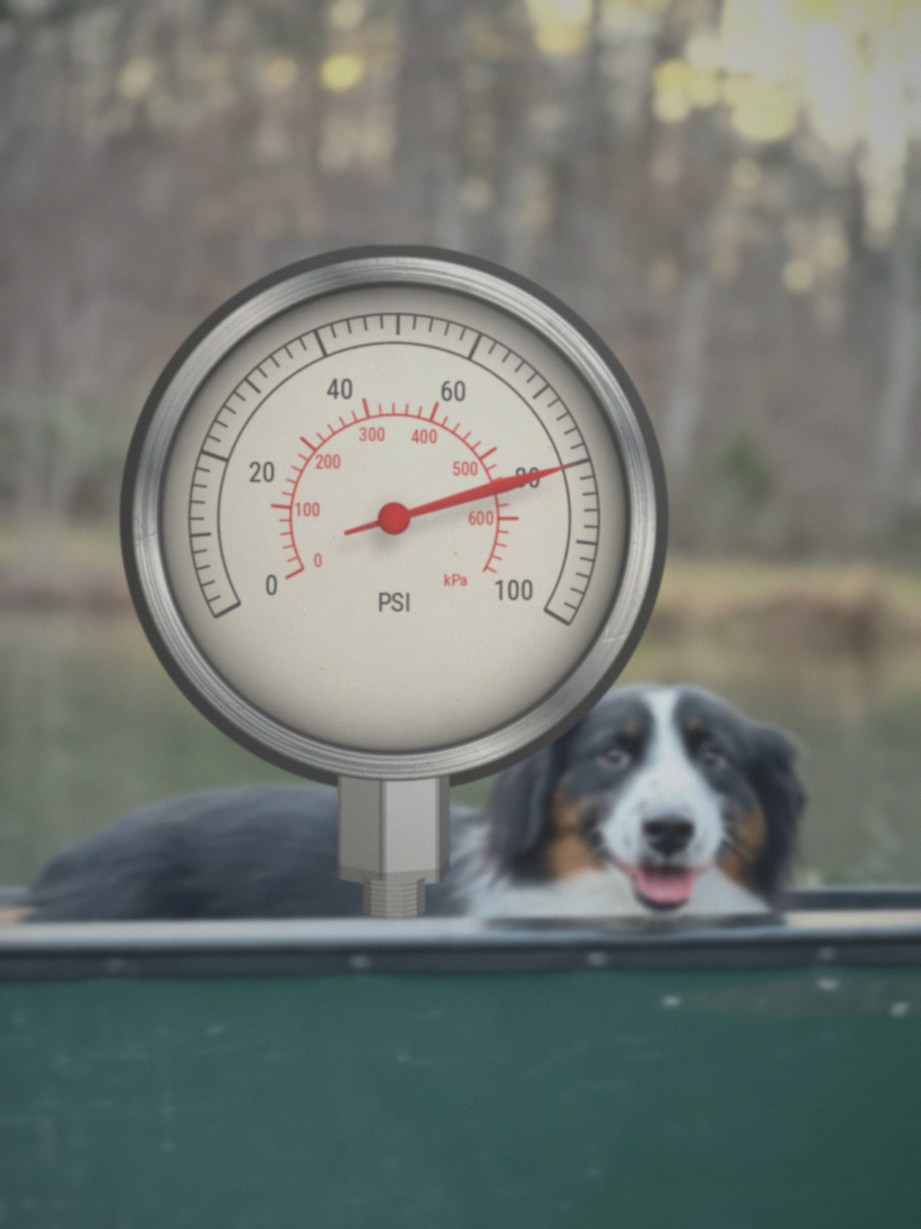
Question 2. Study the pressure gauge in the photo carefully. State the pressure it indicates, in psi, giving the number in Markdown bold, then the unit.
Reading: **80** psi
